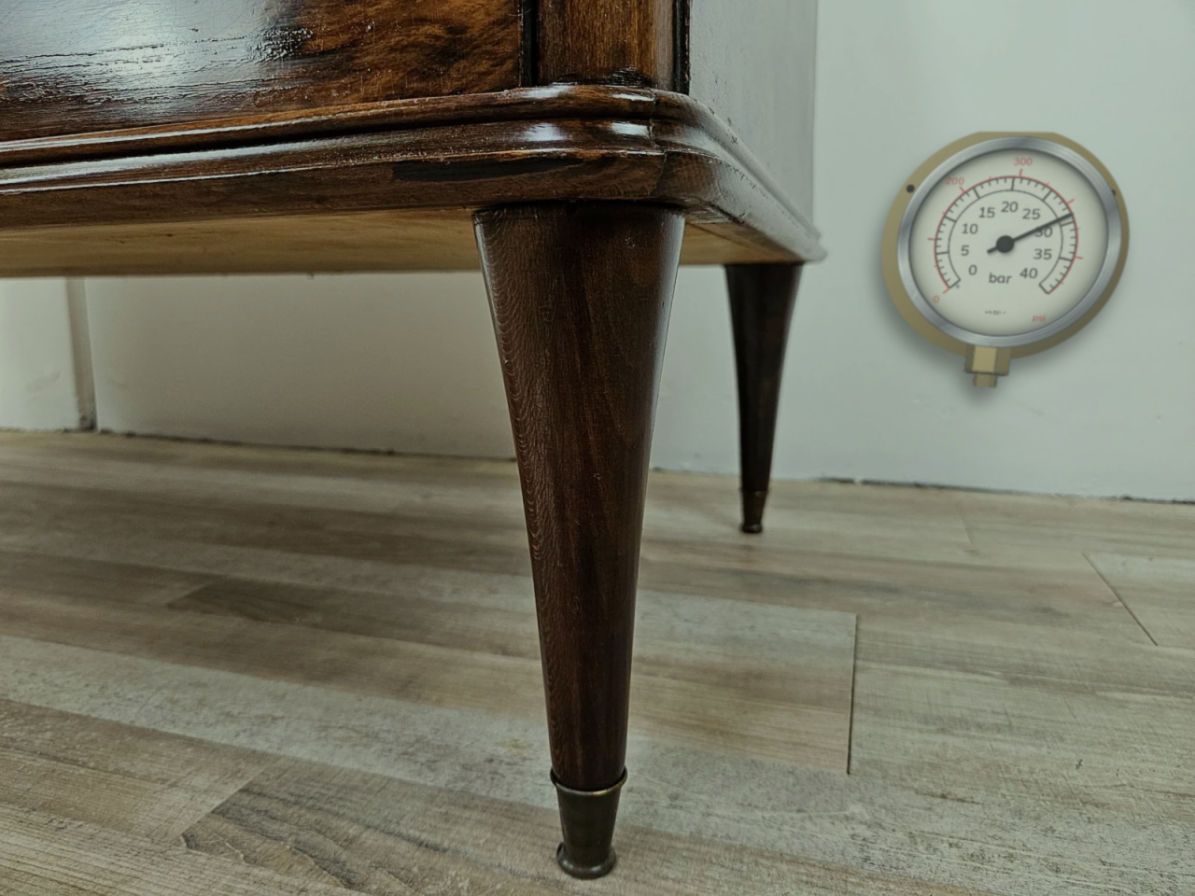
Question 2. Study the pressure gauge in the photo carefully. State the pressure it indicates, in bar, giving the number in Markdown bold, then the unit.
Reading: **29** bar
